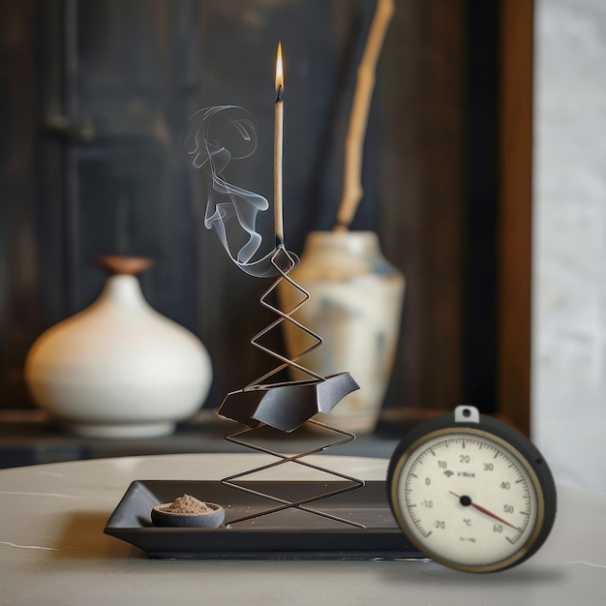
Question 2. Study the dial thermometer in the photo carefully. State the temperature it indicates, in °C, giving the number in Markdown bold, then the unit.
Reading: **55** °C
